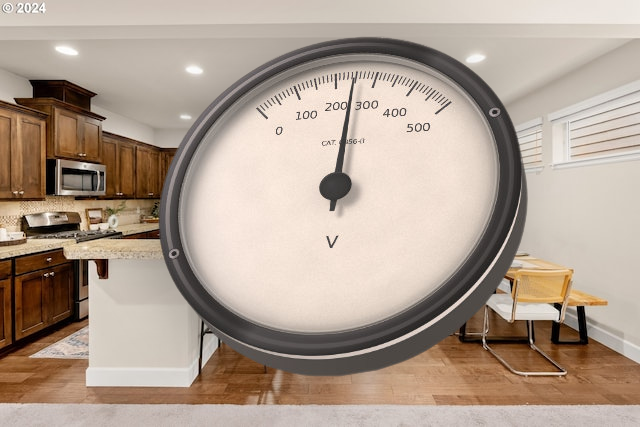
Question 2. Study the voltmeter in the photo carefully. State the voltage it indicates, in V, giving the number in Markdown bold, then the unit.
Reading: **250** V
